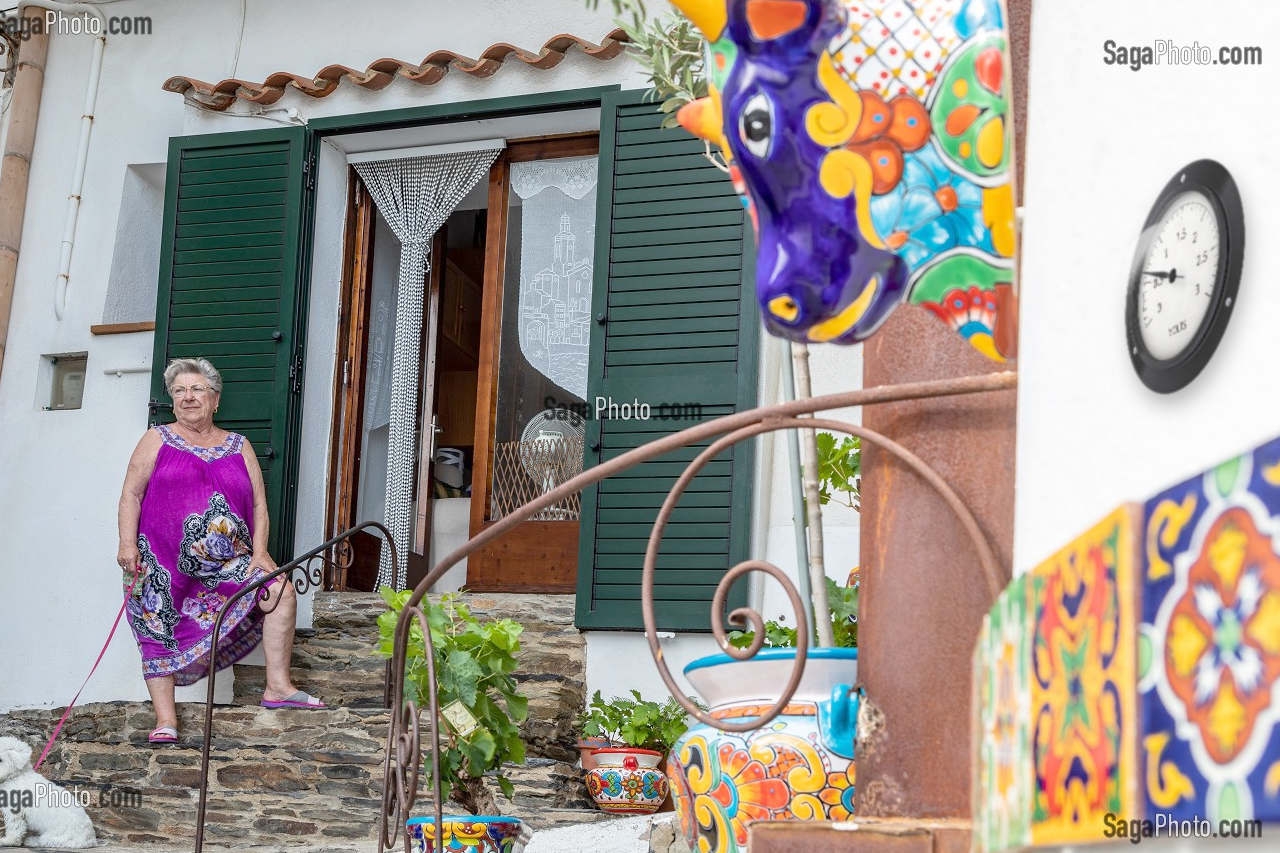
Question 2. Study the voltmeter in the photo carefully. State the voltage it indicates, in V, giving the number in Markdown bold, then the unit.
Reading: **0.6** V
